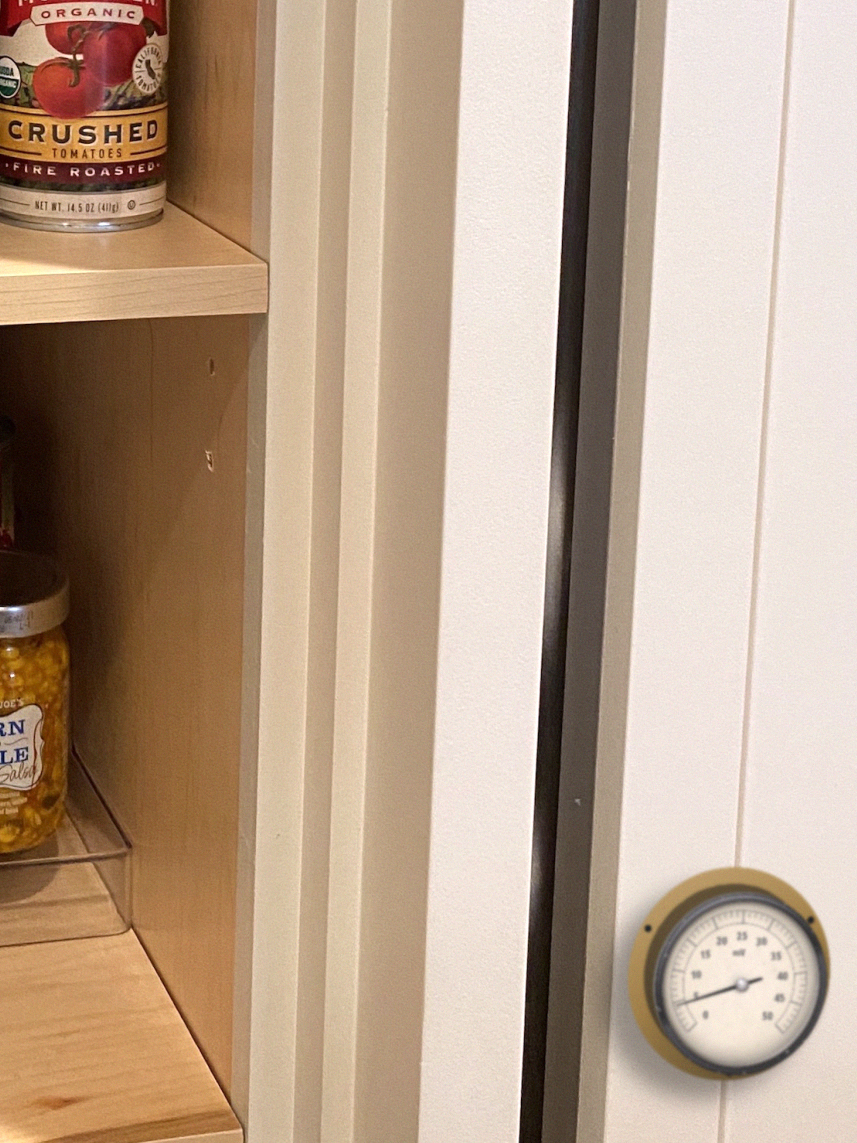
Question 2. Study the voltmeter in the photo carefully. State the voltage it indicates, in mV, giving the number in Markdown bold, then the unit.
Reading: **5** mV
